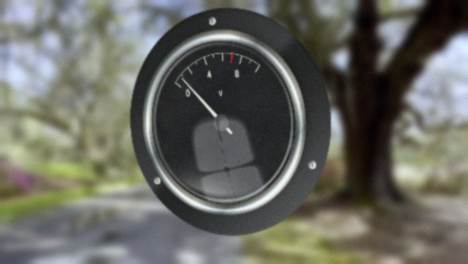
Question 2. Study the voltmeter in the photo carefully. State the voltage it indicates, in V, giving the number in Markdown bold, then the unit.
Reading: **1** V
